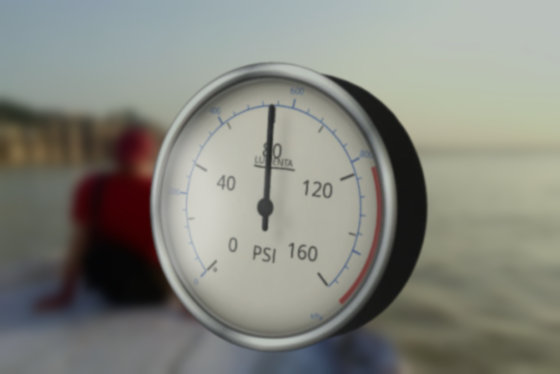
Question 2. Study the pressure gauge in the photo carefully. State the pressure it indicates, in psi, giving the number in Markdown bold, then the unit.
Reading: **80** psi
